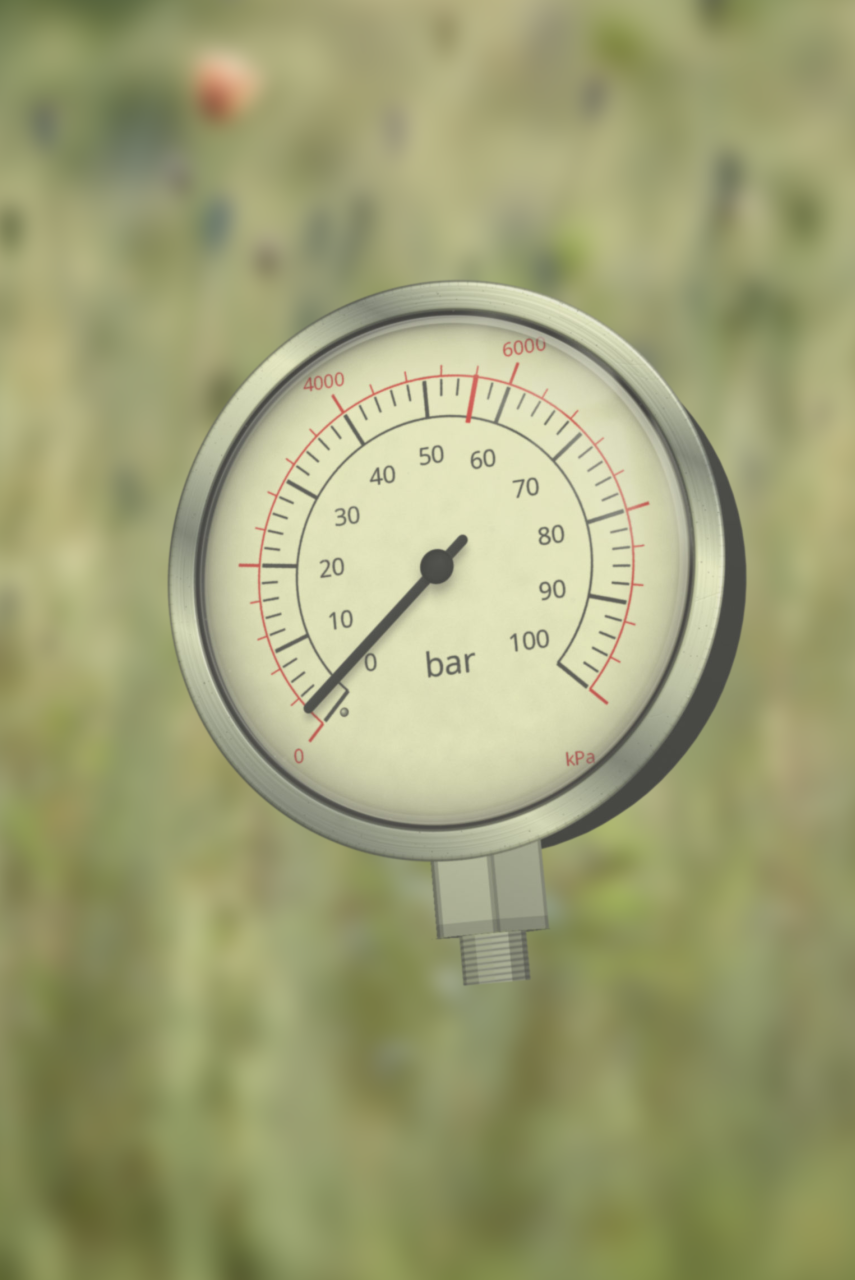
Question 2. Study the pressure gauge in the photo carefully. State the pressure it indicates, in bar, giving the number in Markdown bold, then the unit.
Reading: **2** bar
